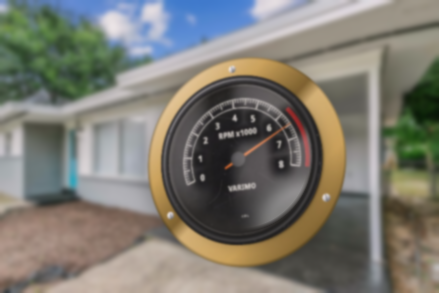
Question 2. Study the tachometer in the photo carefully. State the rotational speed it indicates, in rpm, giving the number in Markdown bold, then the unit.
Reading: **6500** rpm
